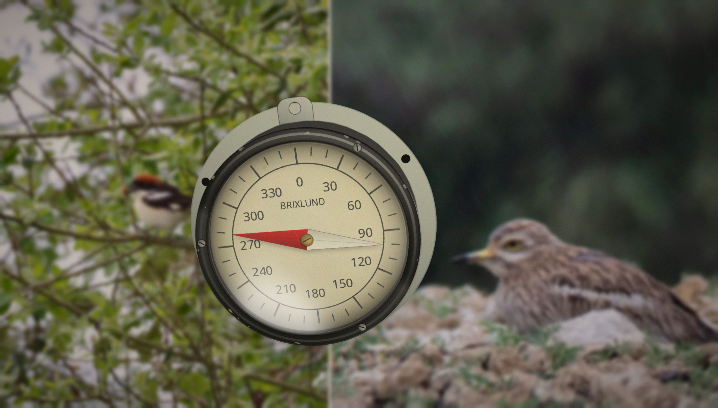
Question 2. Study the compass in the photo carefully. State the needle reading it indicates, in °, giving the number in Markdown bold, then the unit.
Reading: **280** °
